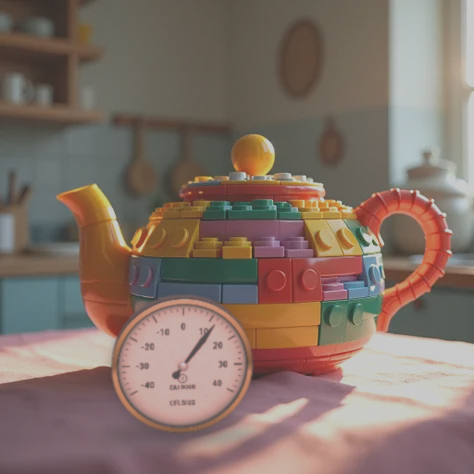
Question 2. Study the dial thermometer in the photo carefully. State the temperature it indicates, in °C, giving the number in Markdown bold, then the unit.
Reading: **12** °C
